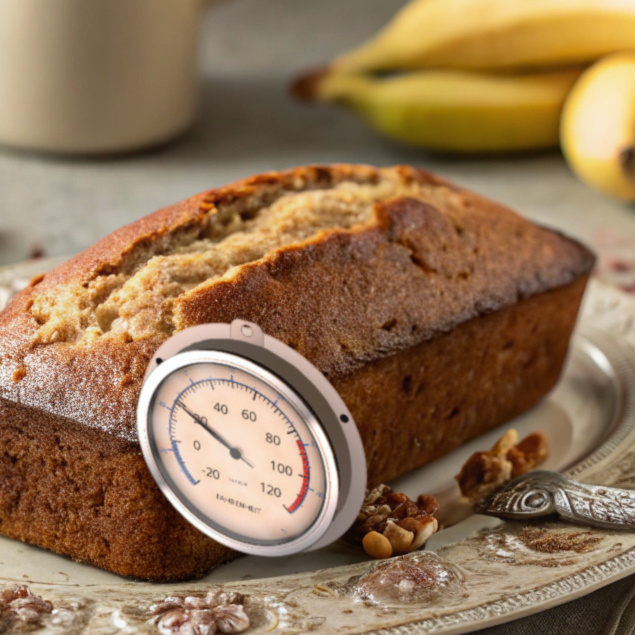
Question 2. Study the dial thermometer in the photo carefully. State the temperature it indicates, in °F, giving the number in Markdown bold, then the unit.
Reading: **20** °F
